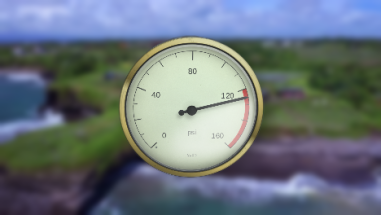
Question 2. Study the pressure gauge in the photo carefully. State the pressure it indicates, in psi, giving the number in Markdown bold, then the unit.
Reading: **125** psi
